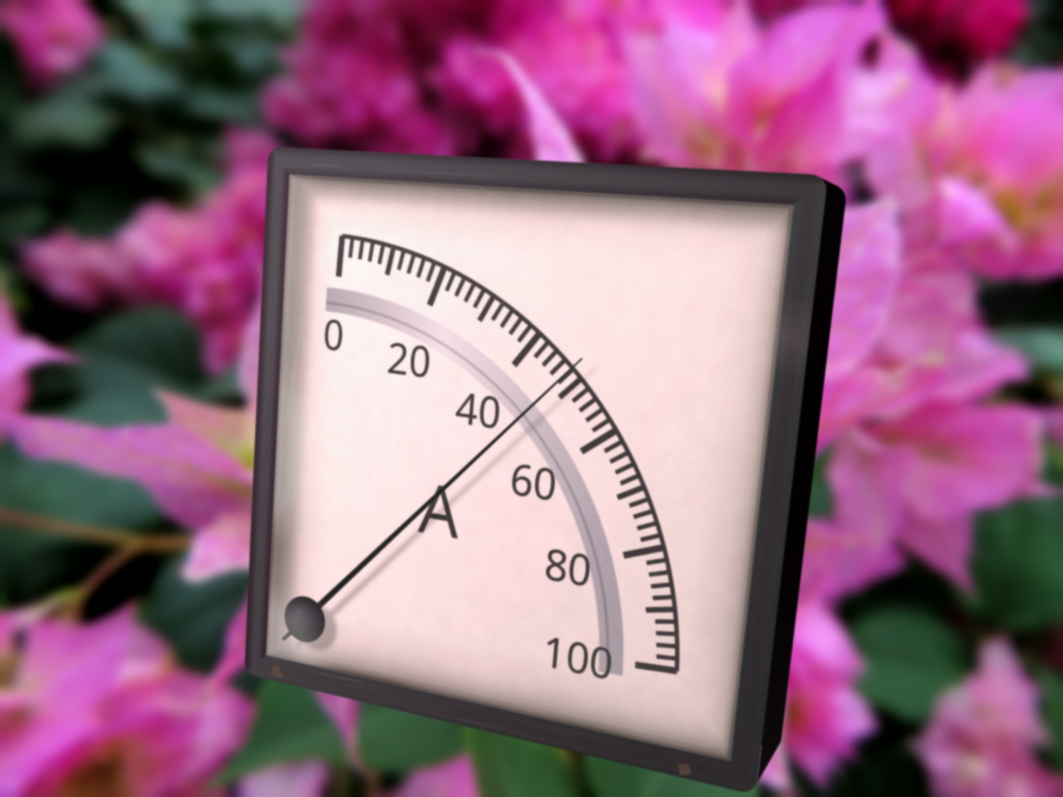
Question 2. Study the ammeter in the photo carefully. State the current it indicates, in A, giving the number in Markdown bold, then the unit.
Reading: **48** A
